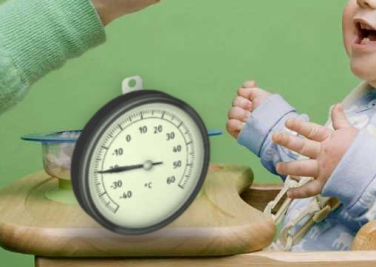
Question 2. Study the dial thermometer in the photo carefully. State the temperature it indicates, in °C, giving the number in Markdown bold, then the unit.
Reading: **-20** °C
